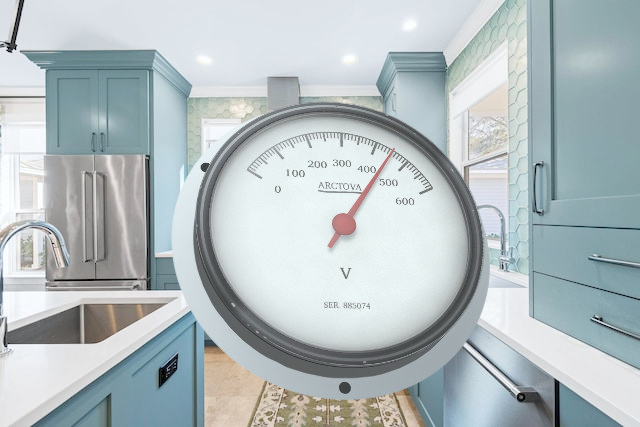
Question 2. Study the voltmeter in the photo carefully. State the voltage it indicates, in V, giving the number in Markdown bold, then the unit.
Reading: **450** V
